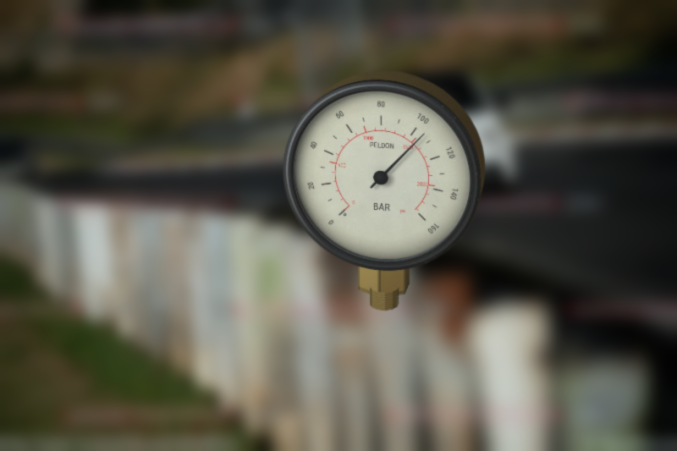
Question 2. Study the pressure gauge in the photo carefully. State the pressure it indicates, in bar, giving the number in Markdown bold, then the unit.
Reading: **105** bar
